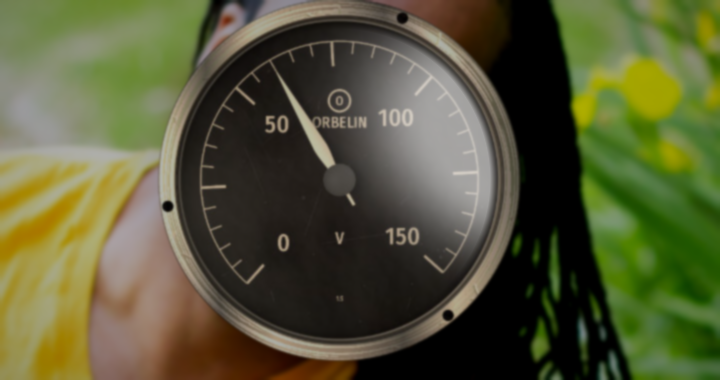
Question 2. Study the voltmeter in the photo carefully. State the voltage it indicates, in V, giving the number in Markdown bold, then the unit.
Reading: **60** V
